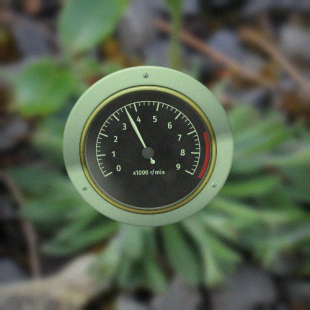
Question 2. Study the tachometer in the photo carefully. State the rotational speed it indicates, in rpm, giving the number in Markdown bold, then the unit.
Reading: **3600** rpm
